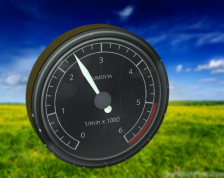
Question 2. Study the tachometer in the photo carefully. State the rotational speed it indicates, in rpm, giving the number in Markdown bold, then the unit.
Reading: **2400** rpm
